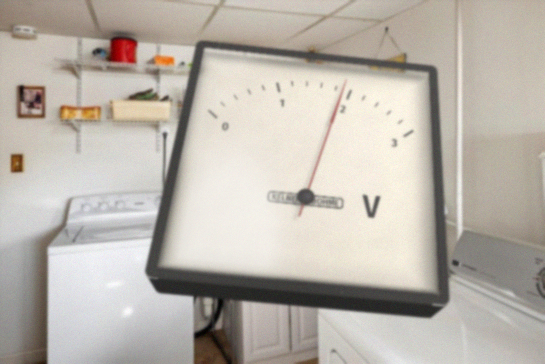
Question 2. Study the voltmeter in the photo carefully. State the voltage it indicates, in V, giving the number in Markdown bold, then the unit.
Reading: **1.9** V
